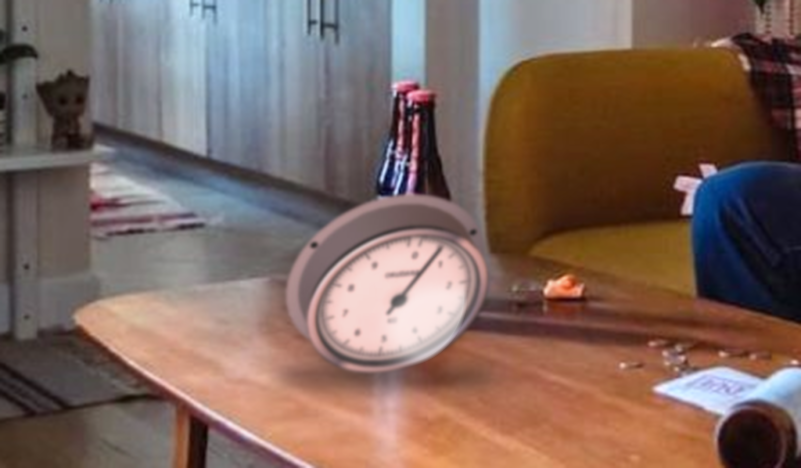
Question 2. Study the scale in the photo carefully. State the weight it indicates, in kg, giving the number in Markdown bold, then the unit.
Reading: **0.5** kg
